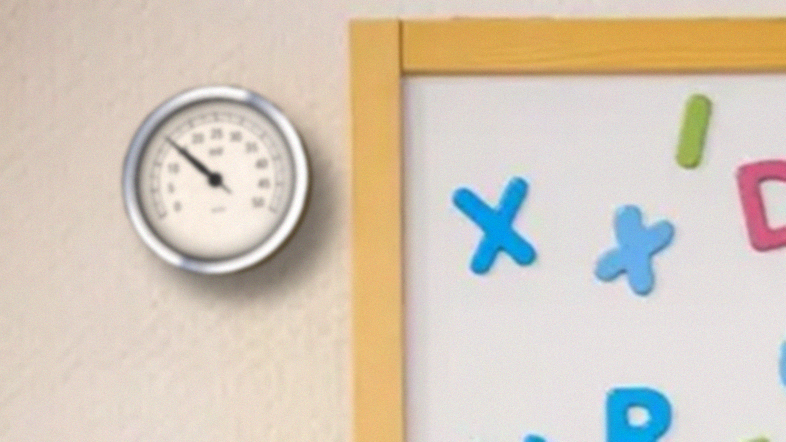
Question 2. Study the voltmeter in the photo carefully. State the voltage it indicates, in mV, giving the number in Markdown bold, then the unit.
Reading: **15** mV
